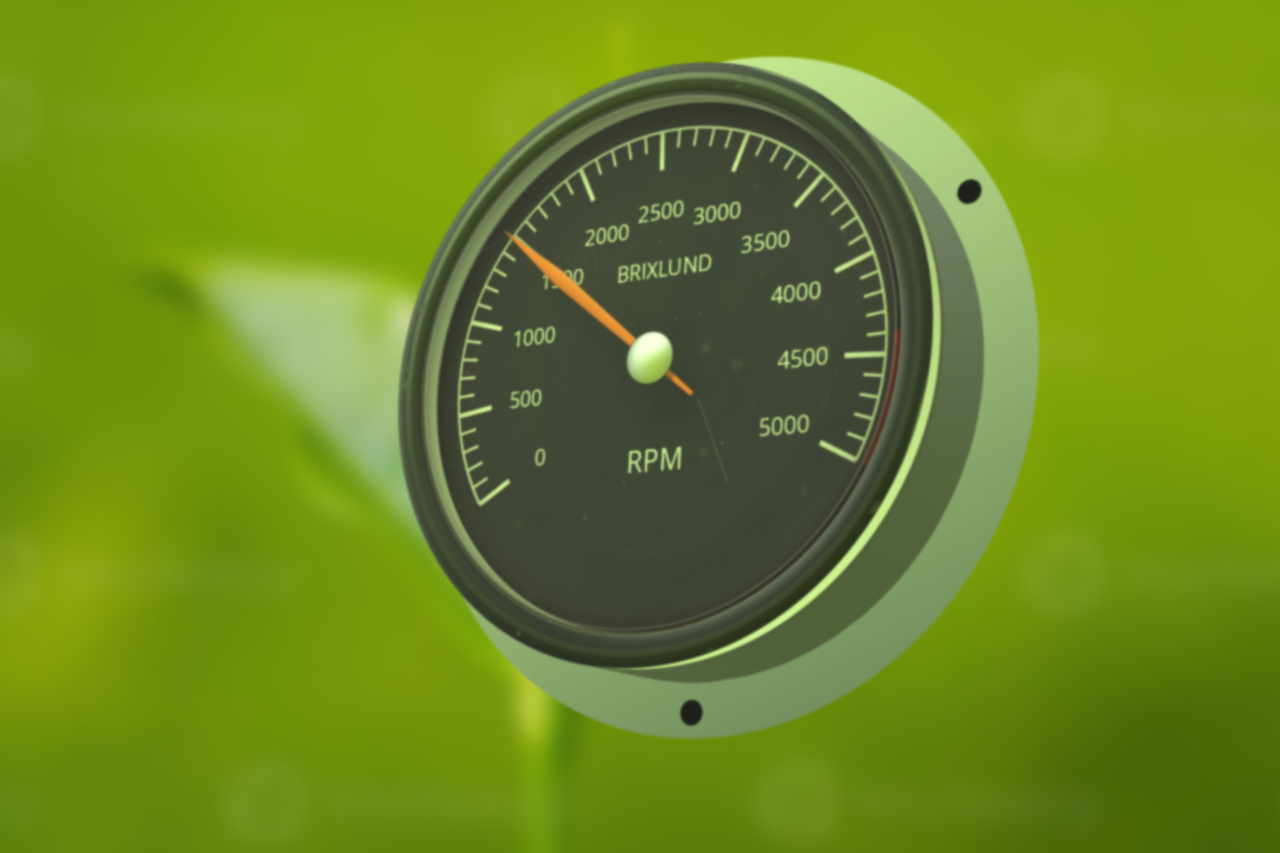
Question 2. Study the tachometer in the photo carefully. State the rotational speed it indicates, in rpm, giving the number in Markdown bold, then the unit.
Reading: **1500** rpm
